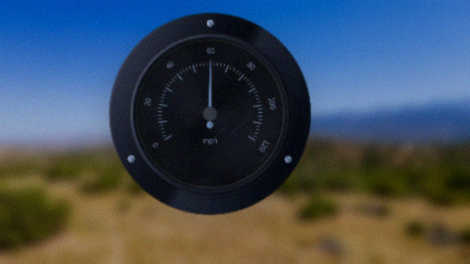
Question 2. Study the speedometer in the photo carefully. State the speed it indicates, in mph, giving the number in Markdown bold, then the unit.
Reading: **60** mph
